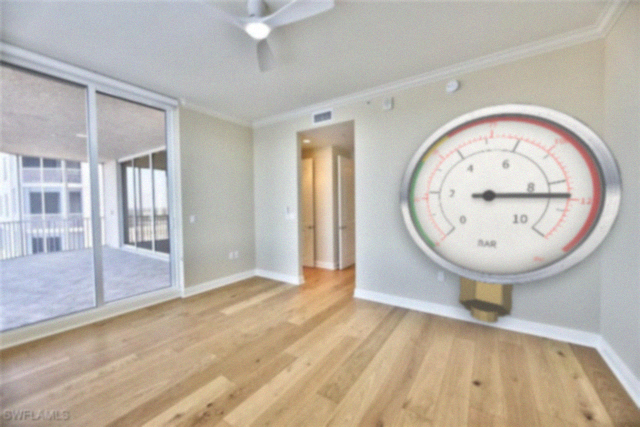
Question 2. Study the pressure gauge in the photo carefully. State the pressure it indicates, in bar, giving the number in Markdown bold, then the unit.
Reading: **8.5** bar
